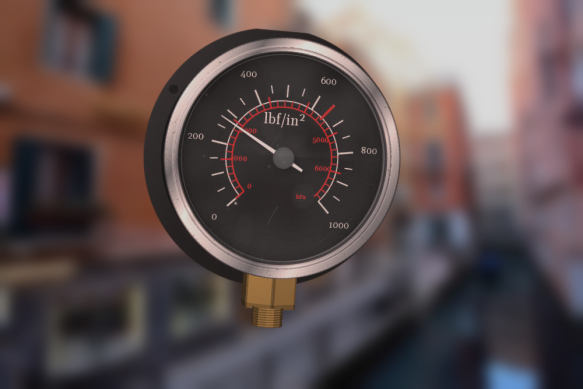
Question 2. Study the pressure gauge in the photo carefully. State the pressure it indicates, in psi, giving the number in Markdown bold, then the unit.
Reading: **275** psi
